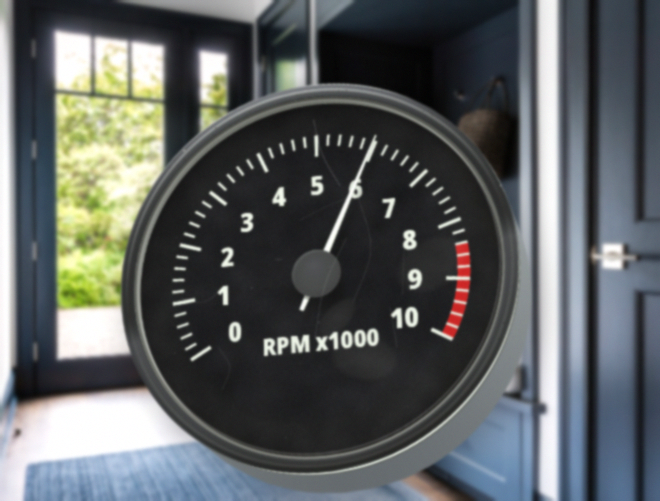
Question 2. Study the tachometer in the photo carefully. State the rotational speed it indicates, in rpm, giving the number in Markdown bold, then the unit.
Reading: **6000** rpm
